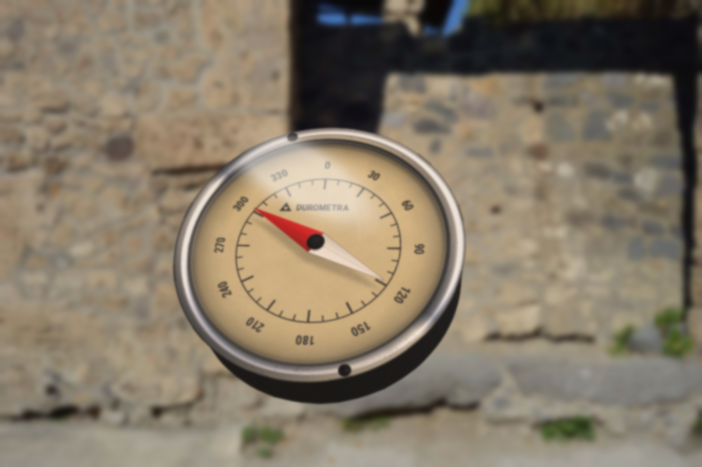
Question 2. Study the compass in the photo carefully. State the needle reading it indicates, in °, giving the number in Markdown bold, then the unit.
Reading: **300** °
